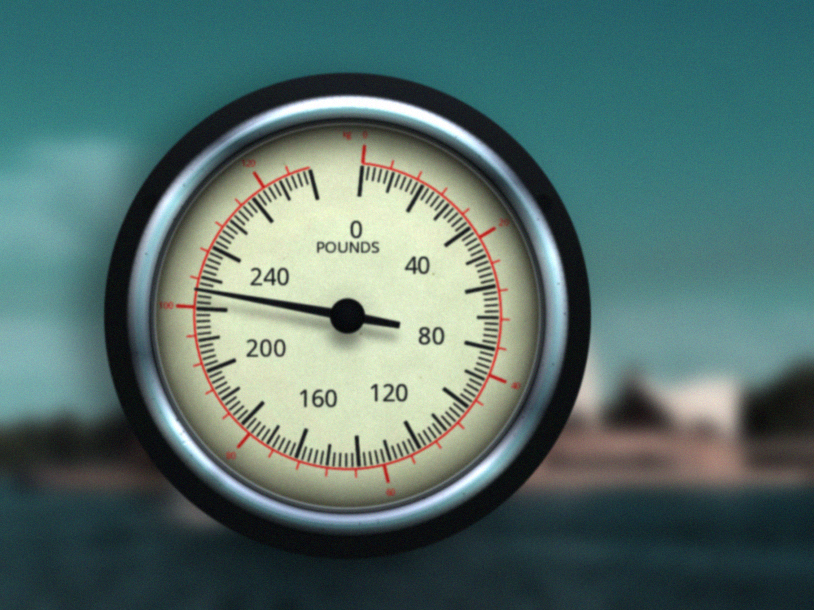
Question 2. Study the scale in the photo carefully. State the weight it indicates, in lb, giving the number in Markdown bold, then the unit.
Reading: **226** lb
